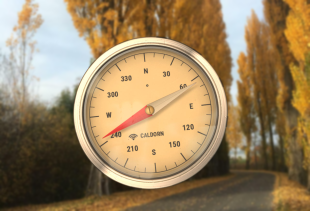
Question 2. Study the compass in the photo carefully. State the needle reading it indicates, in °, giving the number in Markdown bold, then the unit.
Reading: **245** °
